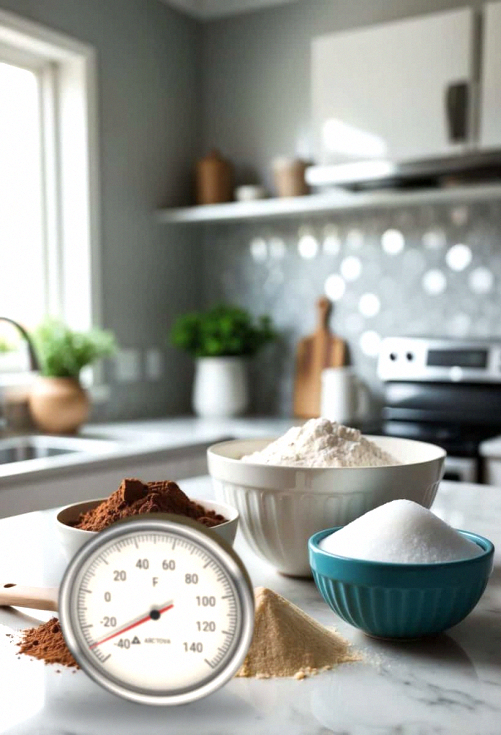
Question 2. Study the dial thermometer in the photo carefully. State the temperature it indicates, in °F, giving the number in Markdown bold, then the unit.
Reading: **-30** °F
